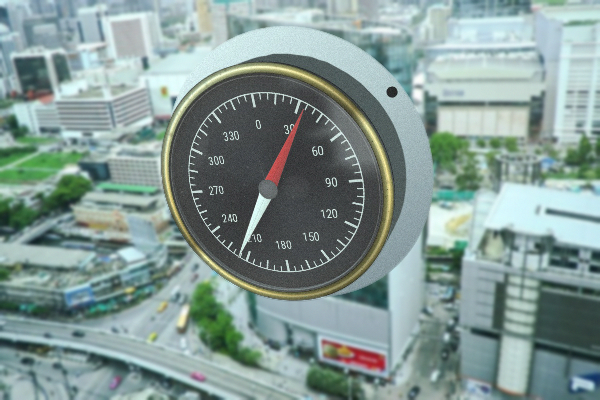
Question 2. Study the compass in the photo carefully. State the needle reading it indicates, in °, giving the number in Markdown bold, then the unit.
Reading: **35** °
